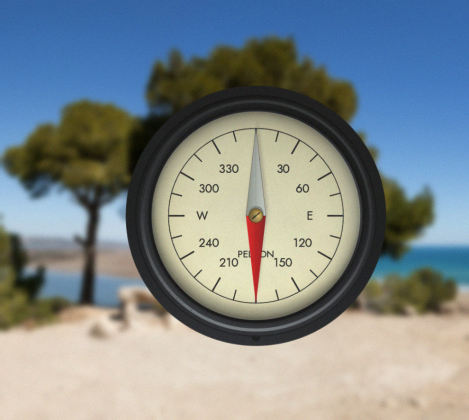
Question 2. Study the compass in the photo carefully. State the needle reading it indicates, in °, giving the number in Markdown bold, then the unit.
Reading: **180** °
